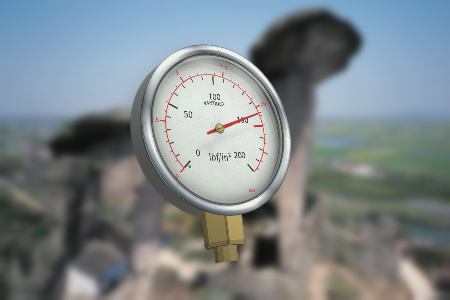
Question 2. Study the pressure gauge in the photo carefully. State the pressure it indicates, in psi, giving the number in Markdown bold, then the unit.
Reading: **150** psi
